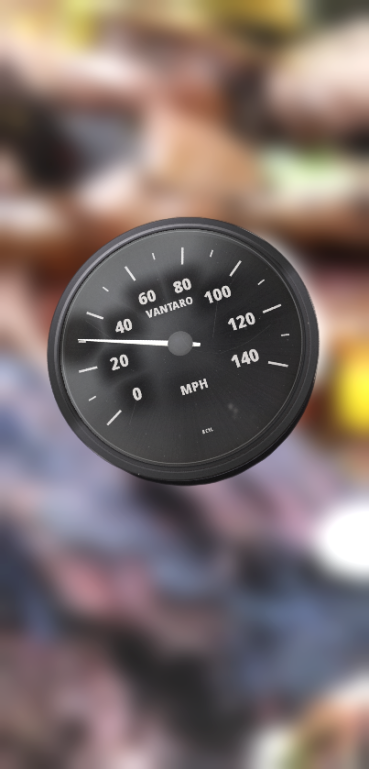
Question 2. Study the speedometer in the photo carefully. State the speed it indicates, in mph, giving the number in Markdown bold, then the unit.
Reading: **30** mph
